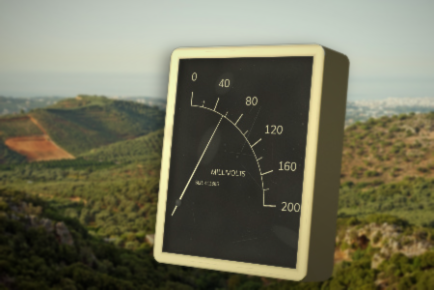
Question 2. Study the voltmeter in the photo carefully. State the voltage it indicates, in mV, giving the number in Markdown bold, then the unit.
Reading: **60** mV
